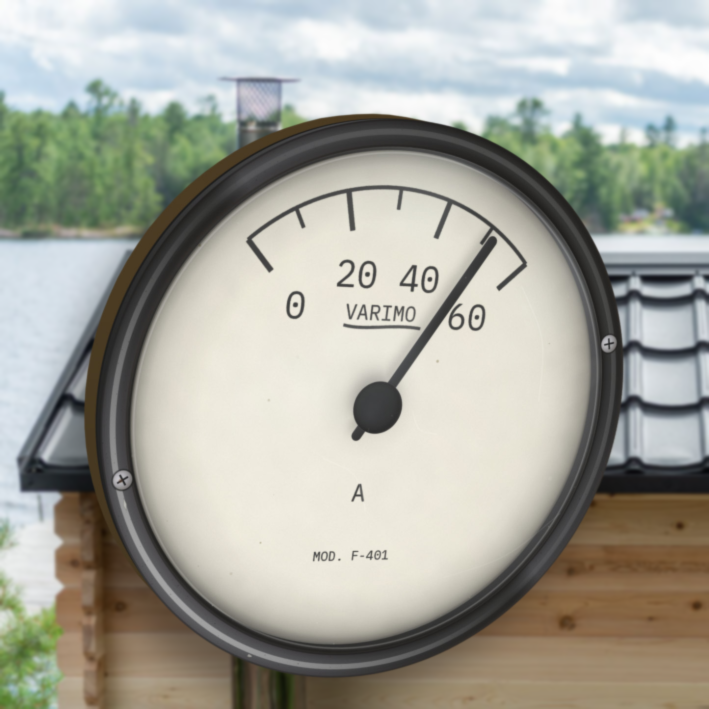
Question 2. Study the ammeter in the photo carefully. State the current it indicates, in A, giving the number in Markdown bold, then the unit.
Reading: **50** A
